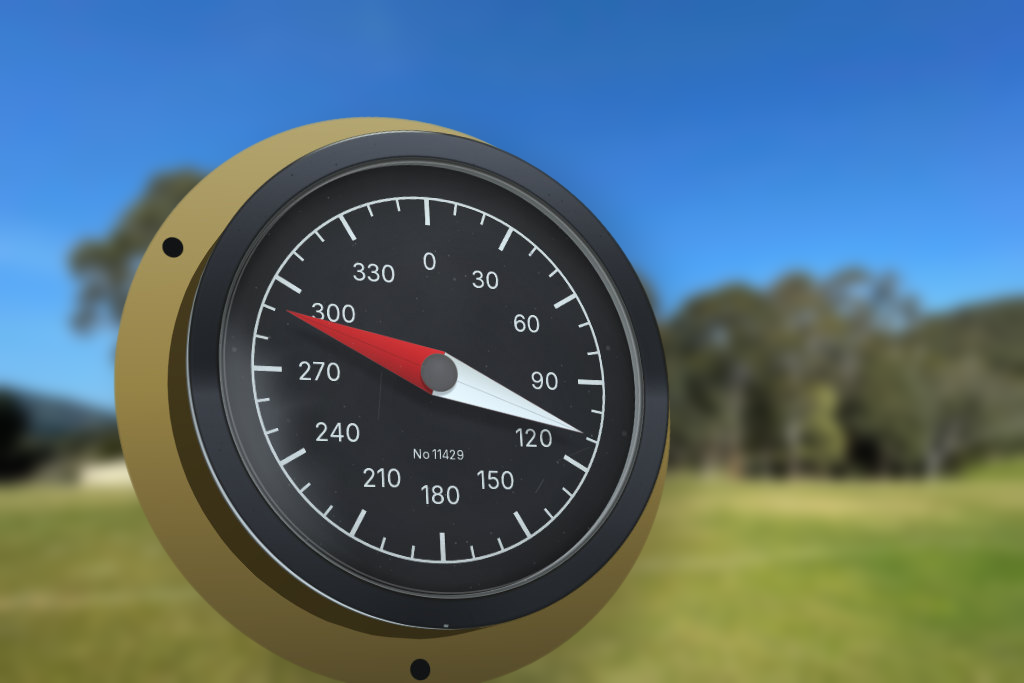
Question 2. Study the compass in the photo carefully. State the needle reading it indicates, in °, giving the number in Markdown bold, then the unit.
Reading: **290** °
